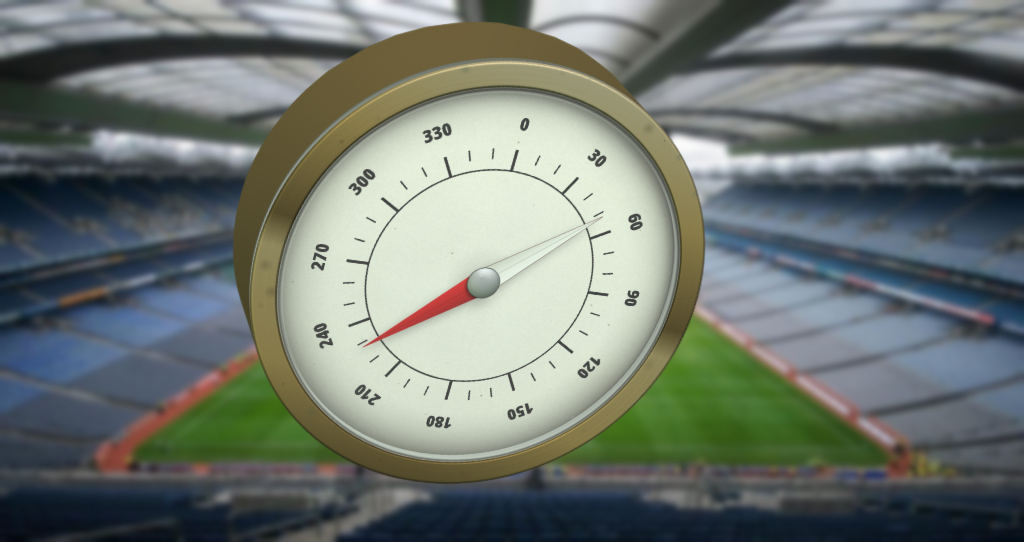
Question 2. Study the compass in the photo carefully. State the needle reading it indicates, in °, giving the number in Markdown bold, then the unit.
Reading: **230** °
